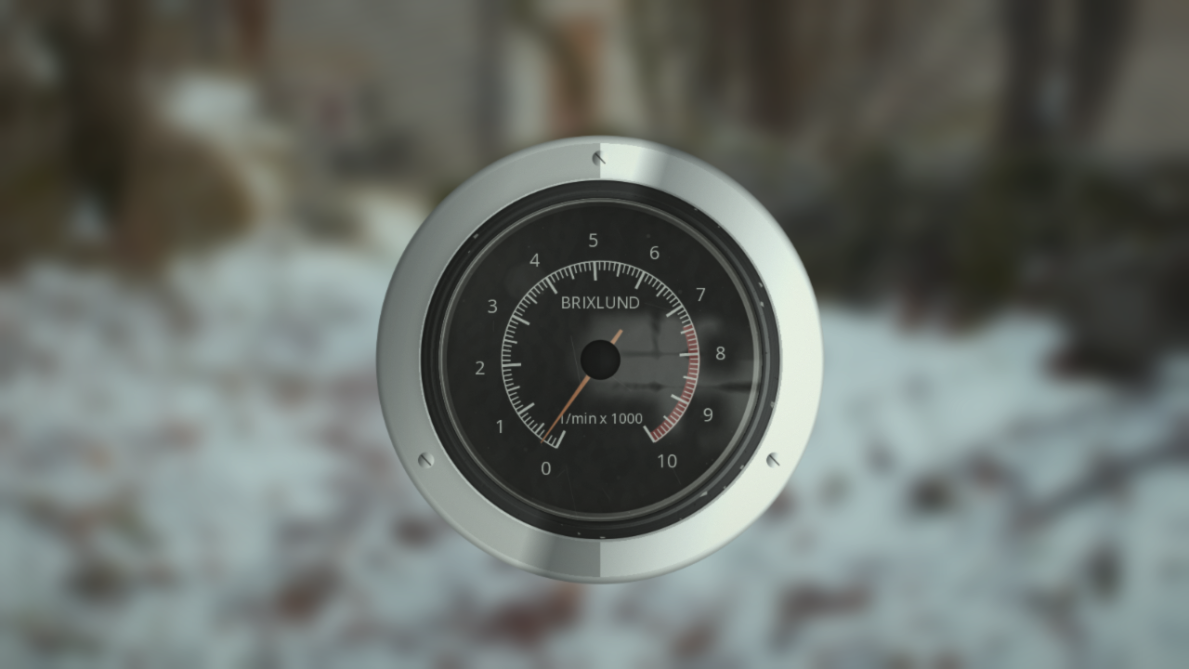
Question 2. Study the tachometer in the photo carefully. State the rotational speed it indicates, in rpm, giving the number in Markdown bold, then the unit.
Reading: **300** rpm
